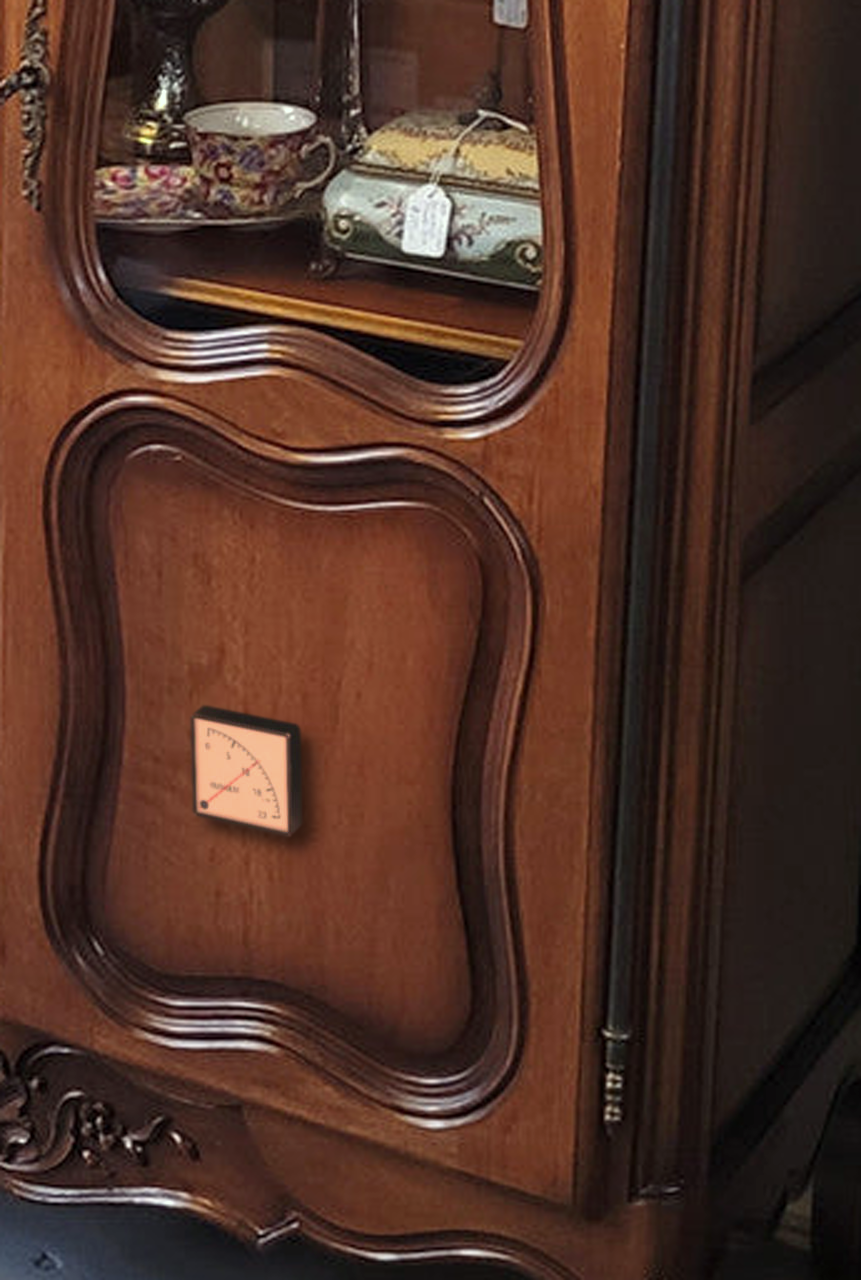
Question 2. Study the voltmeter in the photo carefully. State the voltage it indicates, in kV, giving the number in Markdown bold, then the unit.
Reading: **10** kV
